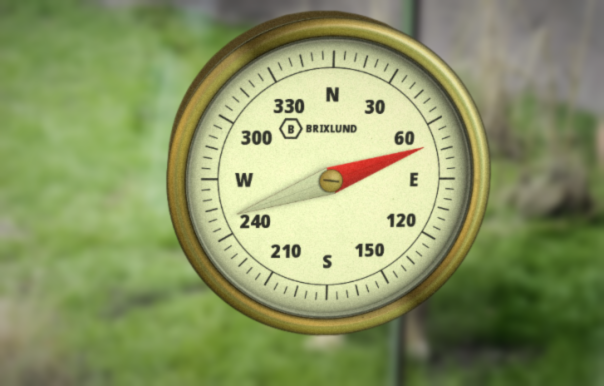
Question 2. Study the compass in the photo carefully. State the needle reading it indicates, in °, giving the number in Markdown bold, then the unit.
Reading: **70** °
